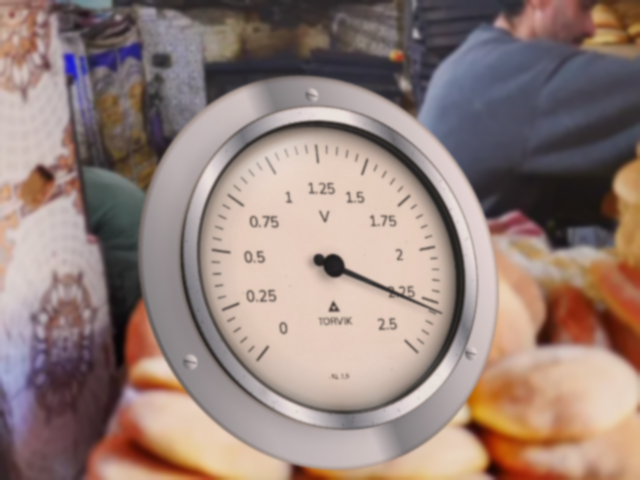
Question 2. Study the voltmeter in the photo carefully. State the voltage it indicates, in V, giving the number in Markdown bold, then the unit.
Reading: **2.3** V
